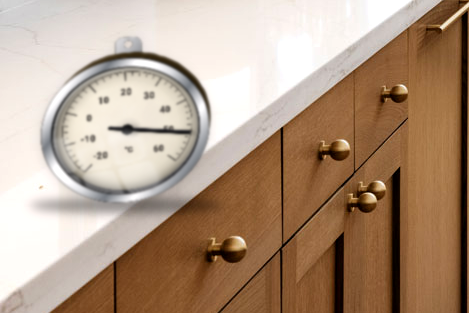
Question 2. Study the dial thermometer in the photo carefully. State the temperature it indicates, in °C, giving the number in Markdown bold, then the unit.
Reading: **50** °C
